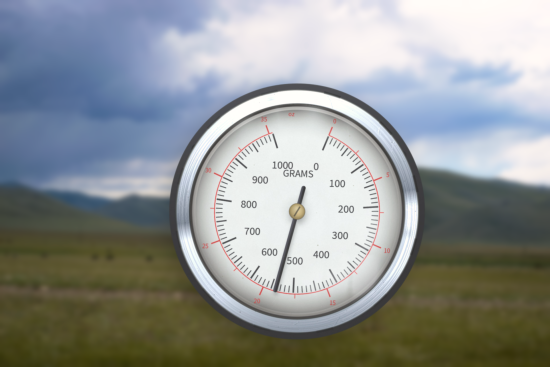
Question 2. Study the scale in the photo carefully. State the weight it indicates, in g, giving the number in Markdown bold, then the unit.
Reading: **540** g
